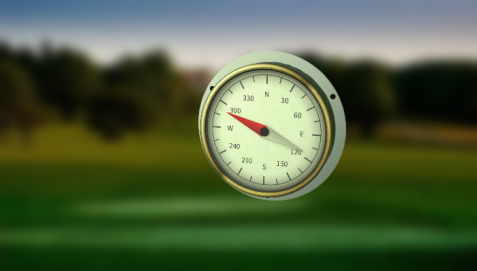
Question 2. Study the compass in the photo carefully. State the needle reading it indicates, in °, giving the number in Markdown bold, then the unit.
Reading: **292.5** °
